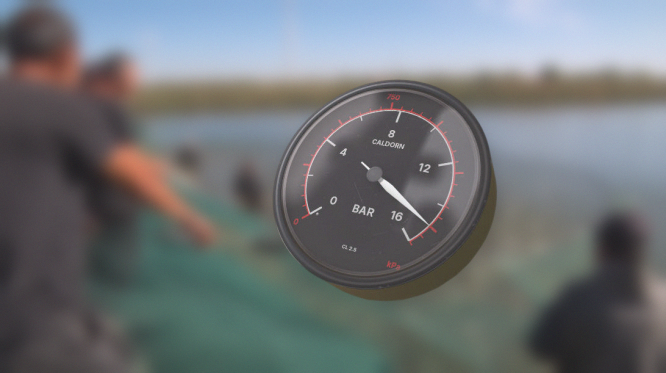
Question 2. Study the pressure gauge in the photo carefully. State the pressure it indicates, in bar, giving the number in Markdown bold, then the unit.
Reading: **15** bar
